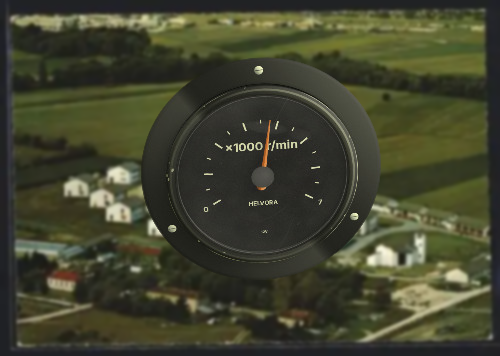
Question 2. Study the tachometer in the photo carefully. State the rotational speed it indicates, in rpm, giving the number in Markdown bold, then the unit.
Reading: **3750** rpm
